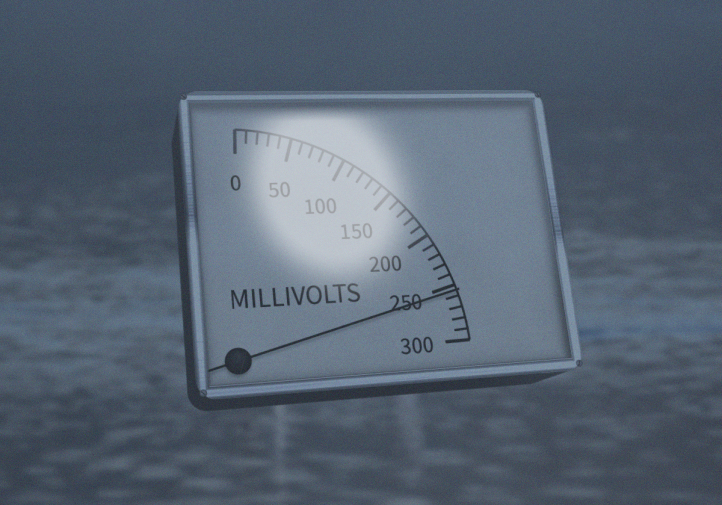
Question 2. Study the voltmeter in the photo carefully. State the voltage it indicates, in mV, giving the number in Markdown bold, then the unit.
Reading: **255** mV
